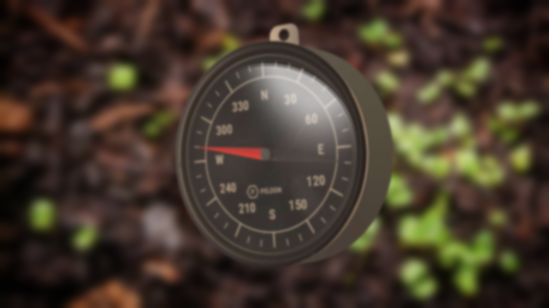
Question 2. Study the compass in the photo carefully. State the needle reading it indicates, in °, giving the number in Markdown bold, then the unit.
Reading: **280** °
